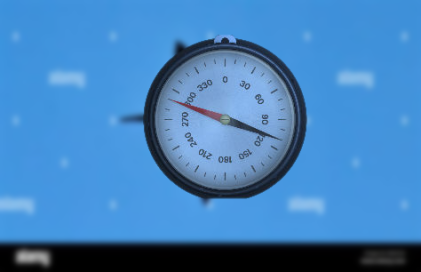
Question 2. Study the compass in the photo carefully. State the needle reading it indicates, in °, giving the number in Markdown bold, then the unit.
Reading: **290** °
